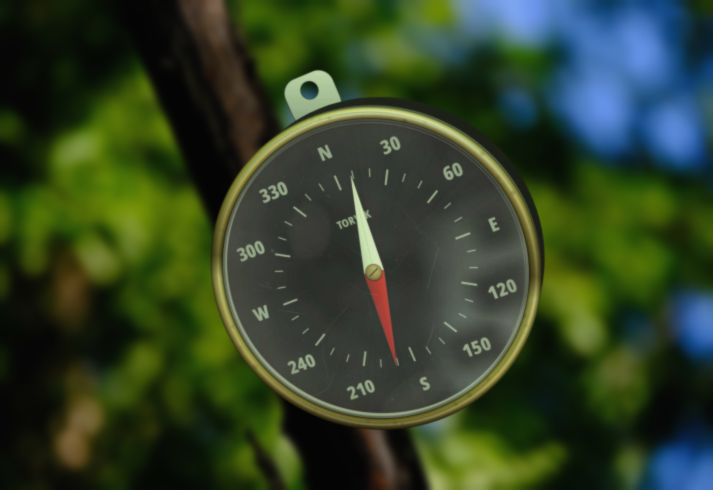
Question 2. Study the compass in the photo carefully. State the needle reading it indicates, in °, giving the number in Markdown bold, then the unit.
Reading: **190** °
